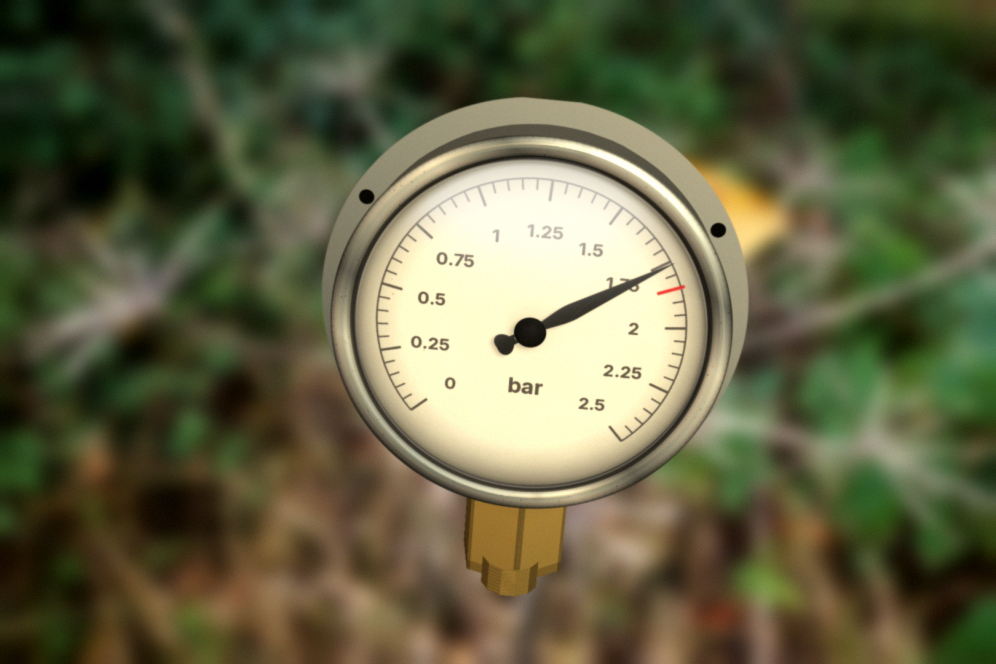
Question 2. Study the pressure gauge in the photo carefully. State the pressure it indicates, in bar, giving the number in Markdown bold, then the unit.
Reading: **1.75** bar
